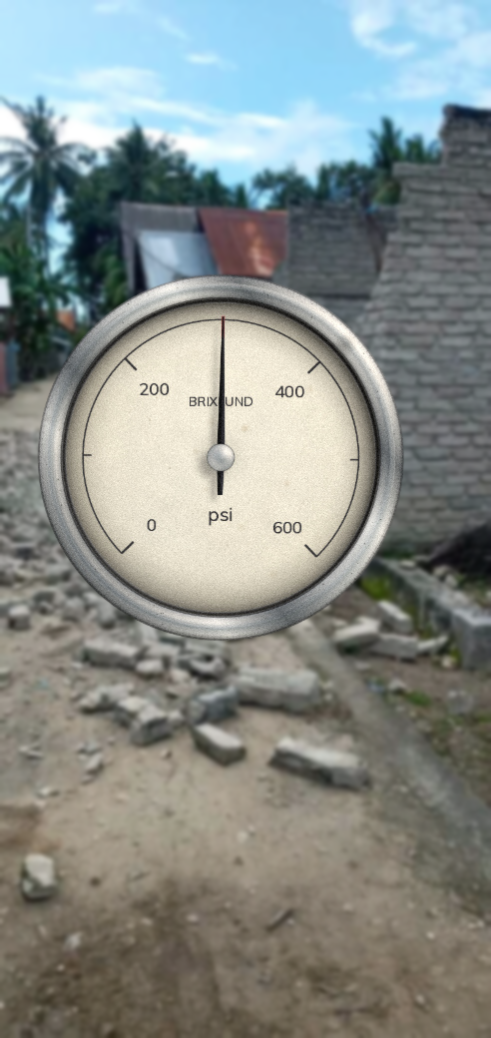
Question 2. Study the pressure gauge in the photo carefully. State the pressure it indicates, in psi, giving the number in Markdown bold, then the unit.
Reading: **300** psi
